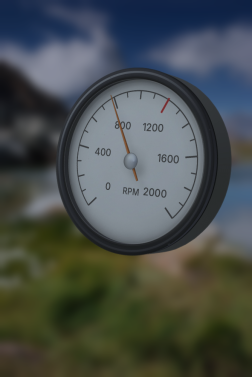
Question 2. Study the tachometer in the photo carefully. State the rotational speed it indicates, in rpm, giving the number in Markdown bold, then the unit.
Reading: **800** rpm
